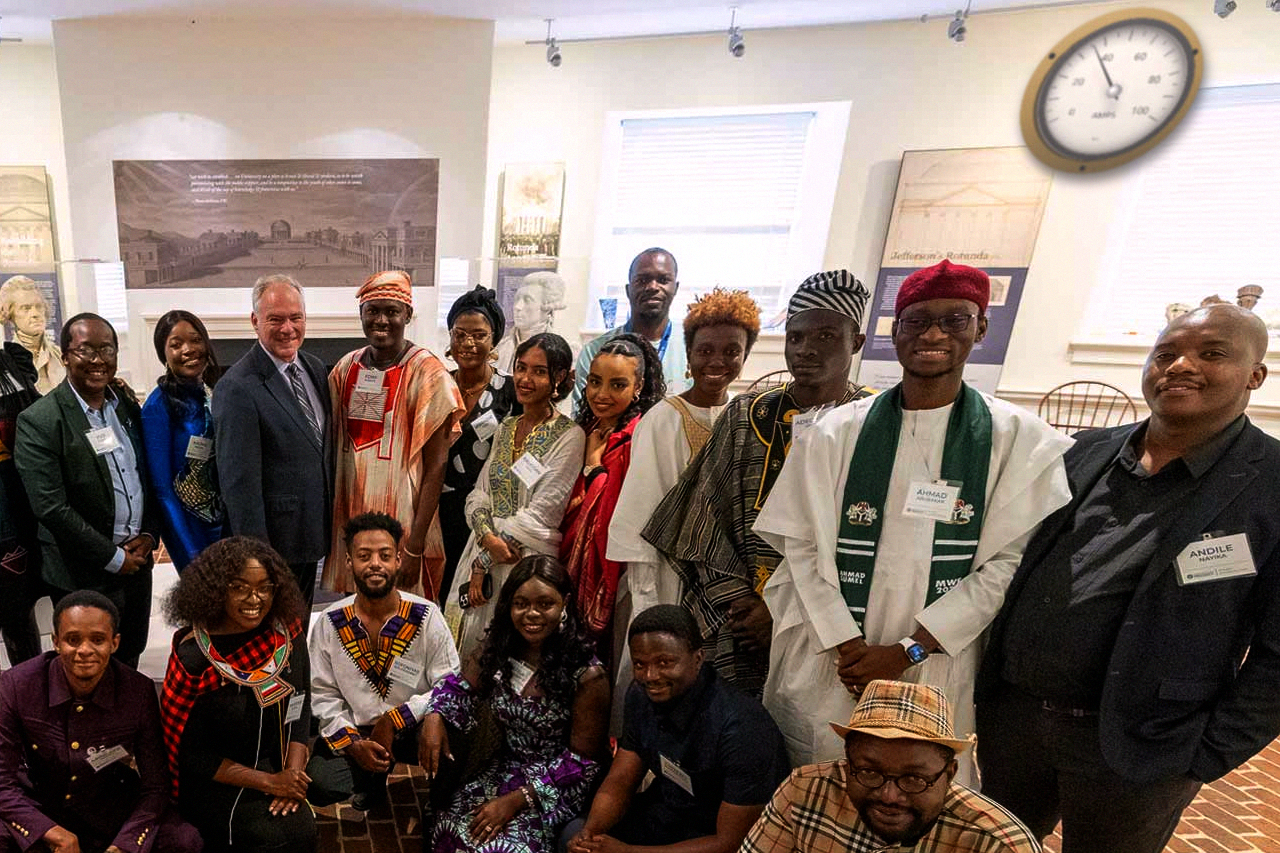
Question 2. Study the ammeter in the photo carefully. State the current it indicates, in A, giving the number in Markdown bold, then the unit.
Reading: **35** A
